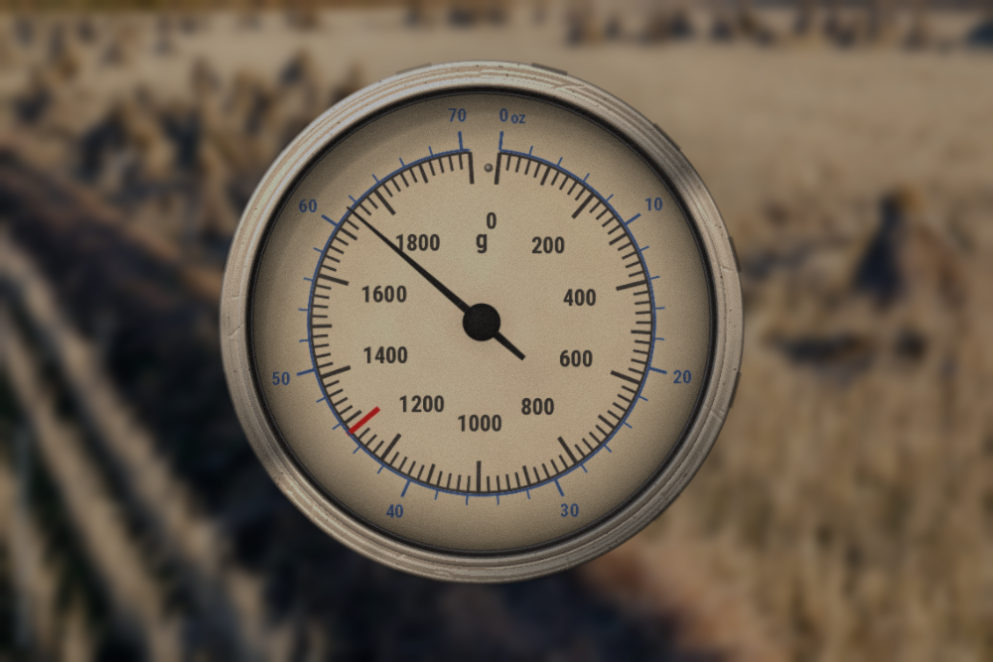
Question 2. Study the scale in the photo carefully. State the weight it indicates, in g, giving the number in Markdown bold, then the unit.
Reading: **1740** g
